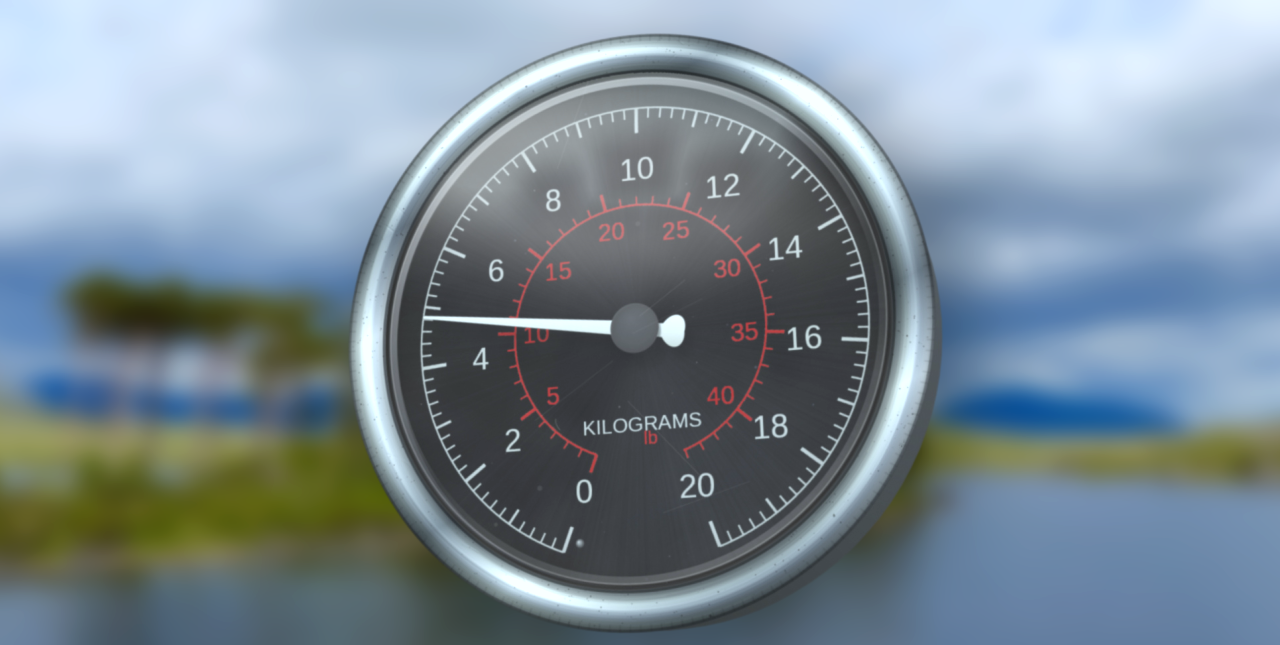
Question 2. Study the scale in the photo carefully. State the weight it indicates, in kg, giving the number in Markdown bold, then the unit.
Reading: **4.8** kg
